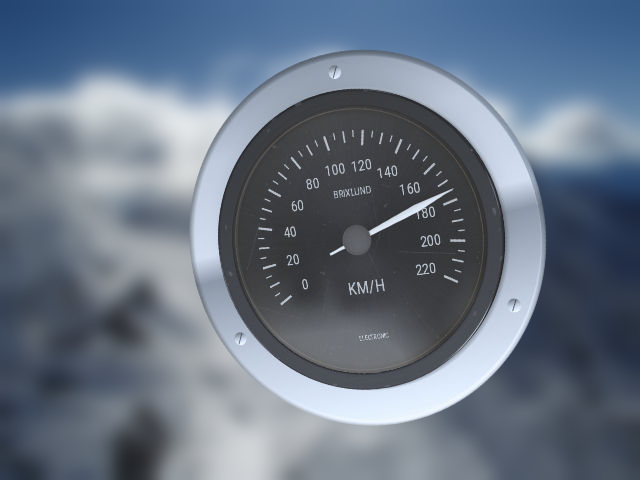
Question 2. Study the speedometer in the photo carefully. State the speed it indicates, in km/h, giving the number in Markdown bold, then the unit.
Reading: **175** km/h
